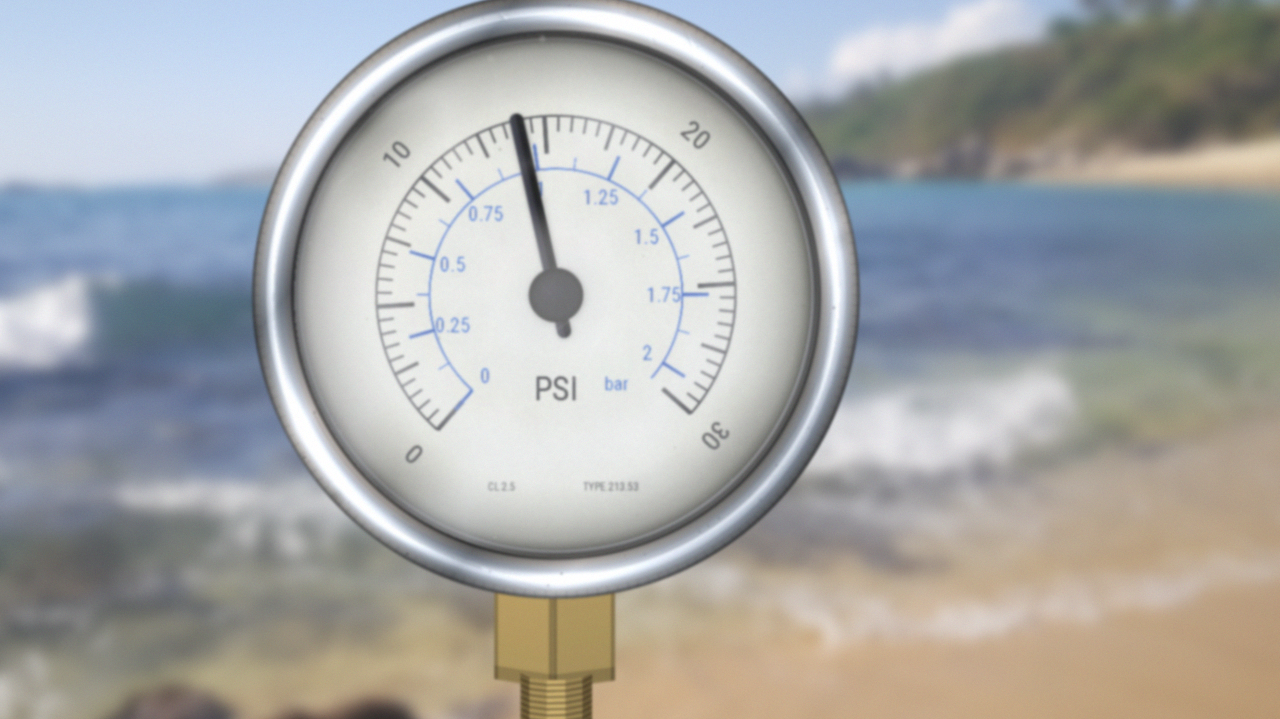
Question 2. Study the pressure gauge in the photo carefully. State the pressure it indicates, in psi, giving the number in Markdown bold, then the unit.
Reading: **14** psi
